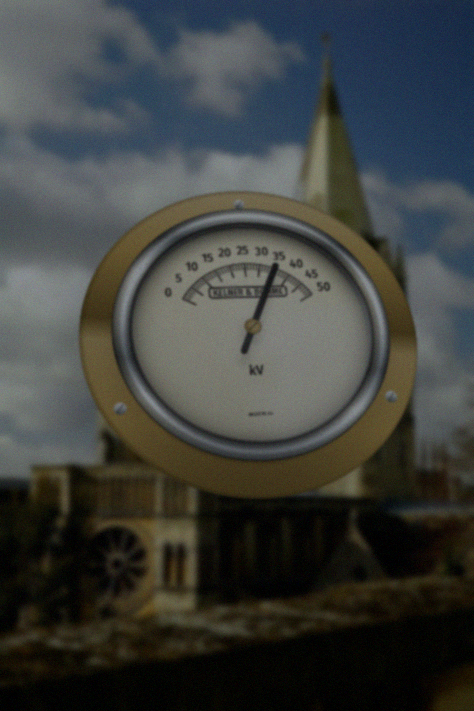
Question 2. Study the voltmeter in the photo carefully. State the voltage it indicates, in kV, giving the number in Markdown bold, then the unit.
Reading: **35** kV
